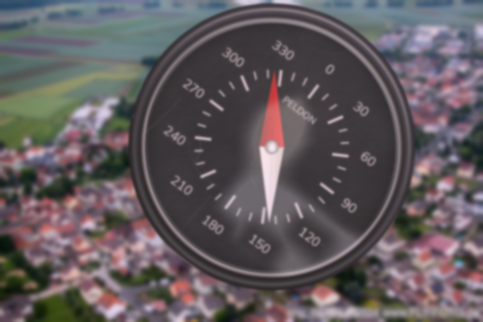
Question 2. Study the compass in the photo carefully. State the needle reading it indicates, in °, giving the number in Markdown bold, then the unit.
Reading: **325** °
